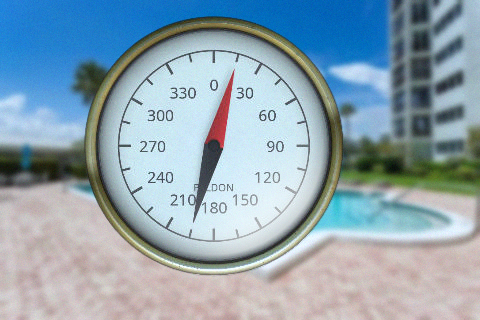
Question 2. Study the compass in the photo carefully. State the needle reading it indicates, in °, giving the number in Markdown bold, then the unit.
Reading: **15** °
